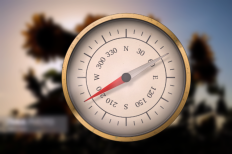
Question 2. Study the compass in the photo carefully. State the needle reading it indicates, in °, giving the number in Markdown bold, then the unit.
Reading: **240** °
